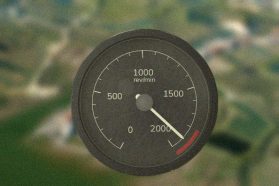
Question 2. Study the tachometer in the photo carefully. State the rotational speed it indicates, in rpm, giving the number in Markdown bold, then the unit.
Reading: **1900** rpm
